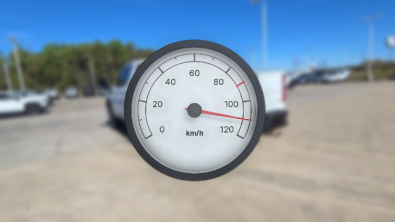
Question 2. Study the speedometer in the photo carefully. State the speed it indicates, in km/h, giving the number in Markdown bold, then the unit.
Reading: **110** km/h
